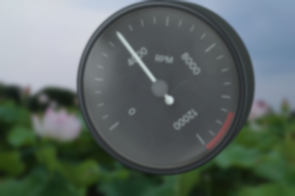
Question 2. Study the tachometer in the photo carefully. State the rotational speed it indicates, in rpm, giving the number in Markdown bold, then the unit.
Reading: **4000** rpm
